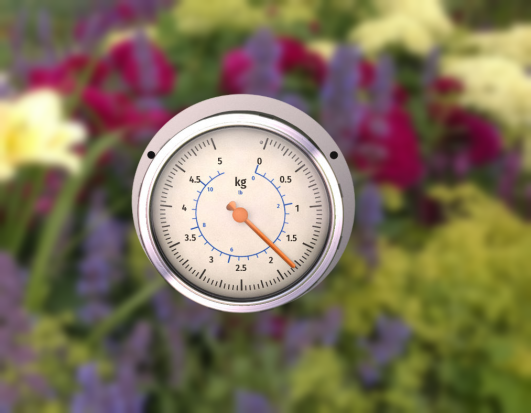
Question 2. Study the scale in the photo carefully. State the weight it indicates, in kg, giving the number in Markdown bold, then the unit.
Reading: **1.8** kg
